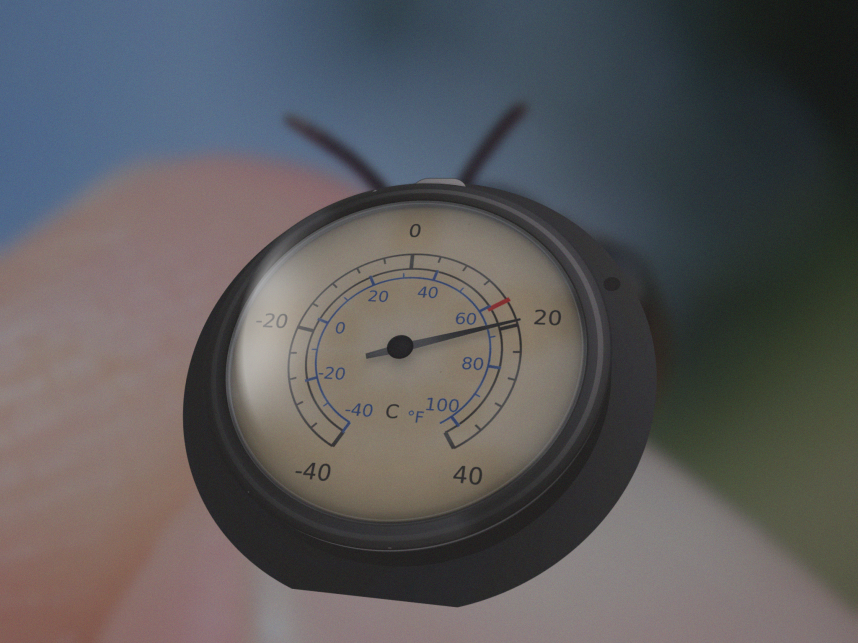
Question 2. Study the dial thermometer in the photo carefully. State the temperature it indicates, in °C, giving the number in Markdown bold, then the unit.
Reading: **20** °C
